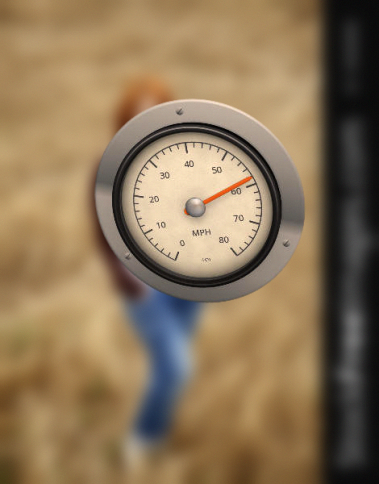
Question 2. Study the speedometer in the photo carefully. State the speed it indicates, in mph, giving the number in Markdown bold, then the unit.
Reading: **58** mph
